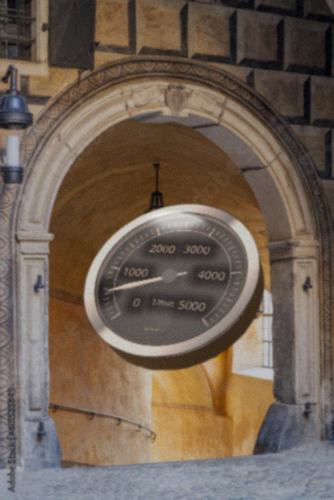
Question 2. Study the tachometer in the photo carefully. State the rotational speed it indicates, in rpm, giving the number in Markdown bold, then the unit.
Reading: **500** rpm
